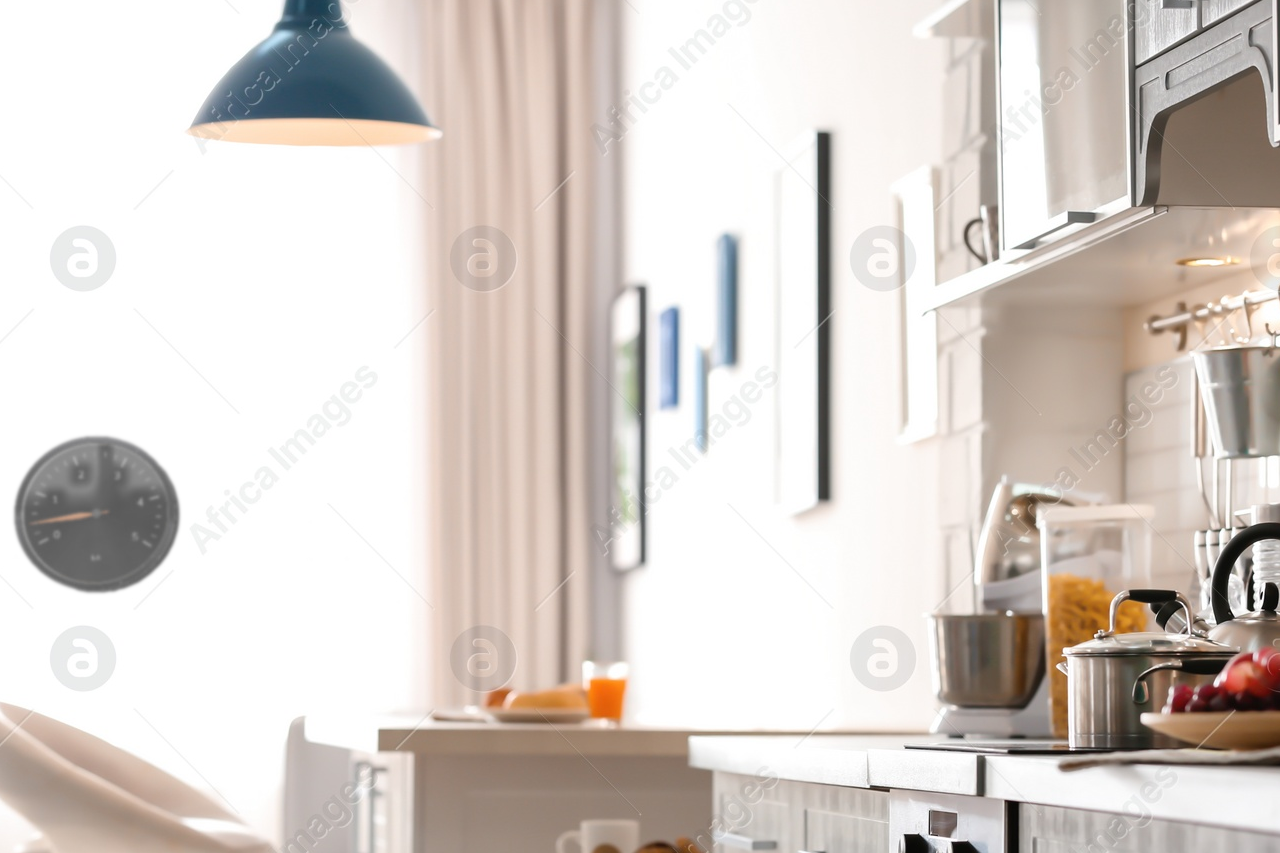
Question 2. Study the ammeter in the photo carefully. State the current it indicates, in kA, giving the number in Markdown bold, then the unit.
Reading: **0.4** kA
